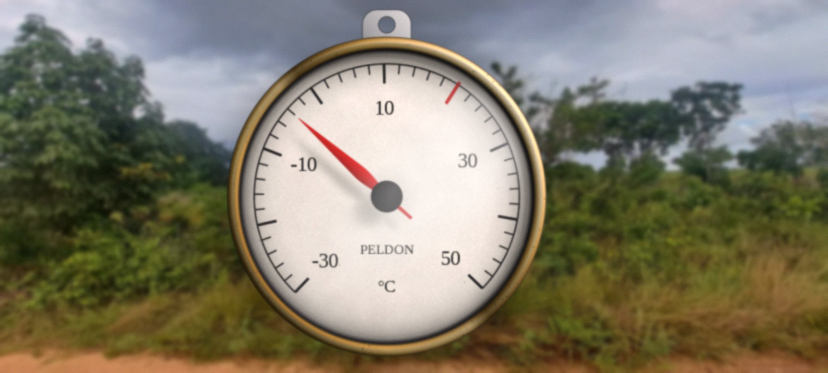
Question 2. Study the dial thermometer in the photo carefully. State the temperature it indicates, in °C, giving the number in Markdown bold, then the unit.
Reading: **-4** °C
